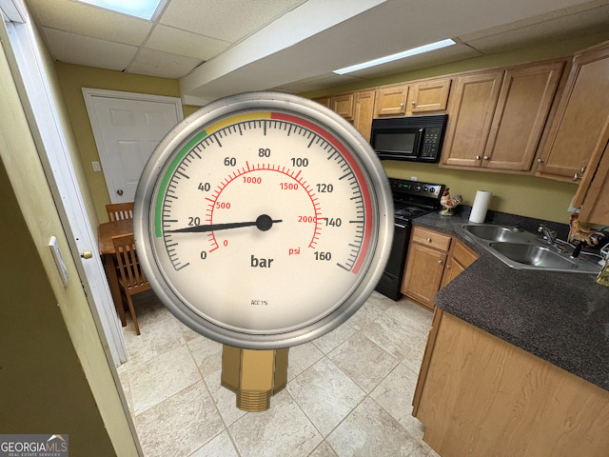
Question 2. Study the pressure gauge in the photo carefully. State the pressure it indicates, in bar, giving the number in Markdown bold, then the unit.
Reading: **16** bar
